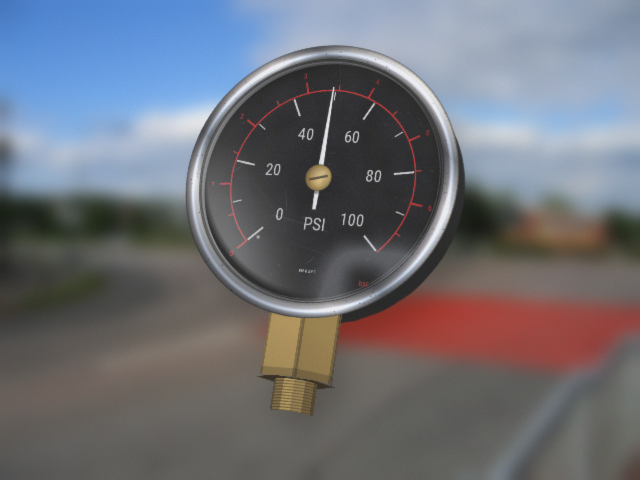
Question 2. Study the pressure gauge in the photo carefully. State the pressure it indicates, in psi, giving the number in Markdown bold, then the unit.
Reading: **50** psi
